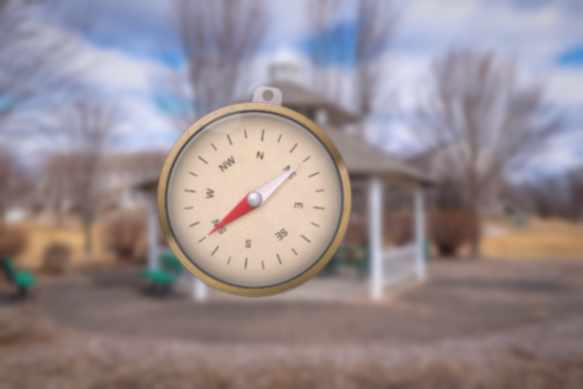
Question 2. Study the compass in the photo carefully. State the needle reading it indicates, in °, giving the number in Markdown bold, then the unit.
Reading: **225** °
